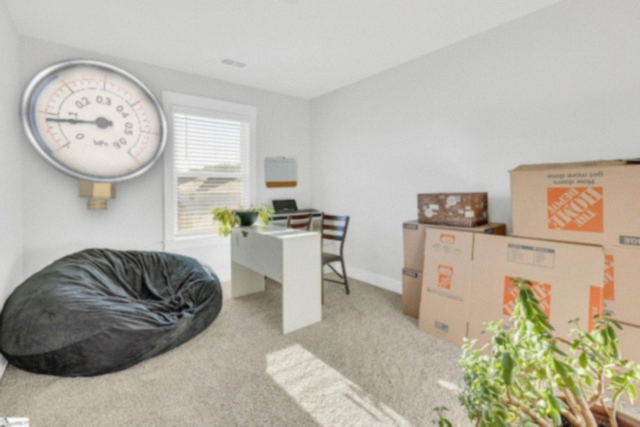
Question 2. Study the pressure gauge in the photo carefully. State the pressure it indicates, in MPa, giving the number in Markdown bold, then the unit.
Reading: **0.08** MPa
